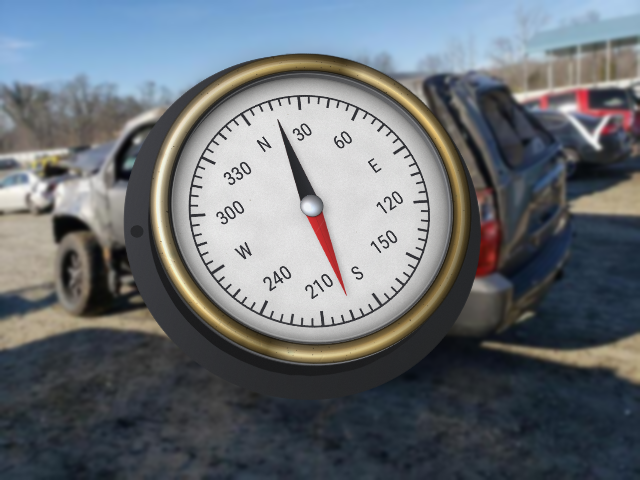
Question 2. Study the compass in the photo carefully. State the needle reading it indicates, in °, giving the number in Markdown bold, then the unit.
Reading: **195** °
